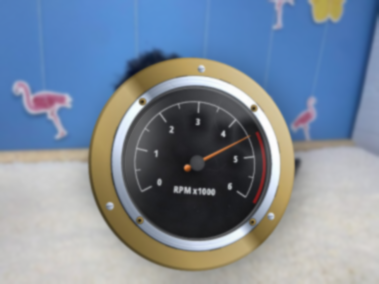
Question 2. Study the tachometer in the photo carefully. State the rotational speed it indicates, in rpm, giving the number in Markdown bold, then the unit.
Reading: **4500** rpm
